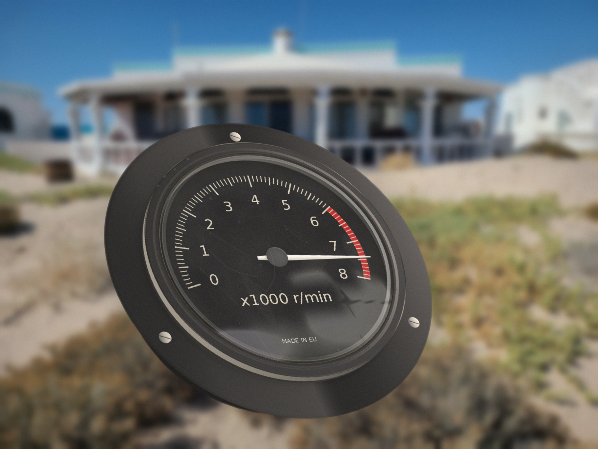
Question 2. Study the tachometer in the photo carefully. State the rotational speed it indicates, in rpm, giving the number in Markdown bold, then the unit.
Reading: **7500** rpm
